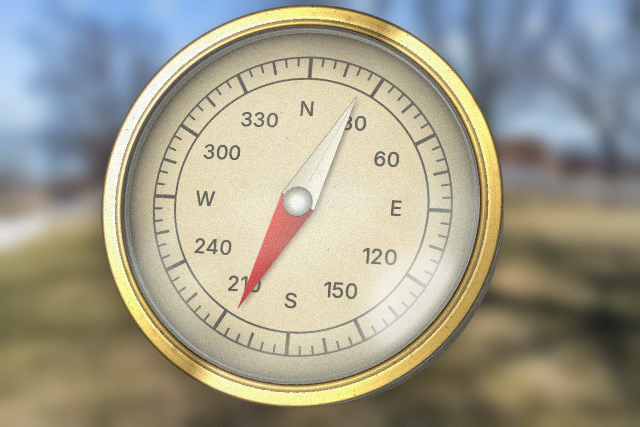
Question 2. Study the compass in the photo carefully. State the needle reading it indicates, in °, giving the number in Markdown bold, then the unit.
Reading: **205** °
